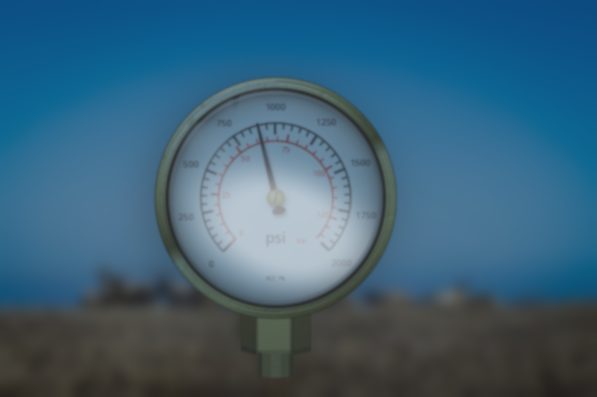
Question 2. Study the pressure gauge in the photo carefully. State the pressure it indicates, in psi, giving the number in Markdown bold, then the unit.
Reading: **900** psi
